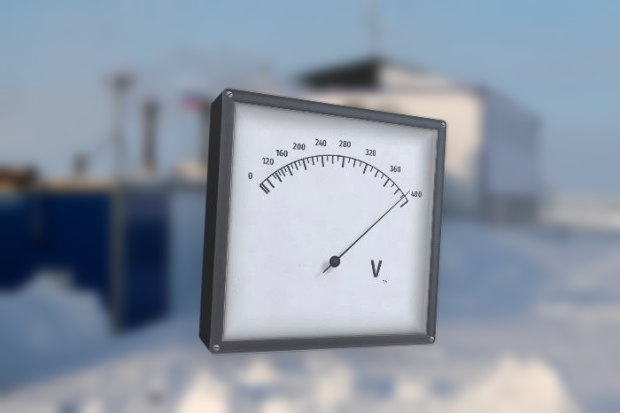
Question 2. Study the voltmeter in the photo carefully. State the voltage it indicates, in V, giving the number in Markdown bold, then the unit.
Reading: **390** V
